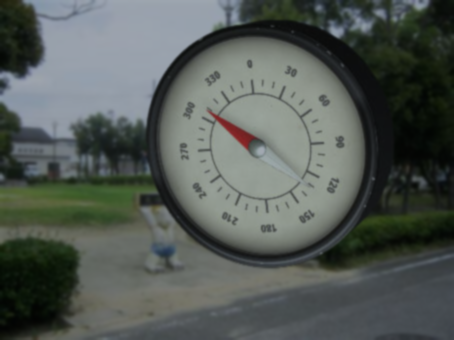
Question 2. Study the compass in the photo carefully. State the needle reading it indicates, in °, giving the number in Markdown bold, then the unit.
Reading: **310** °
